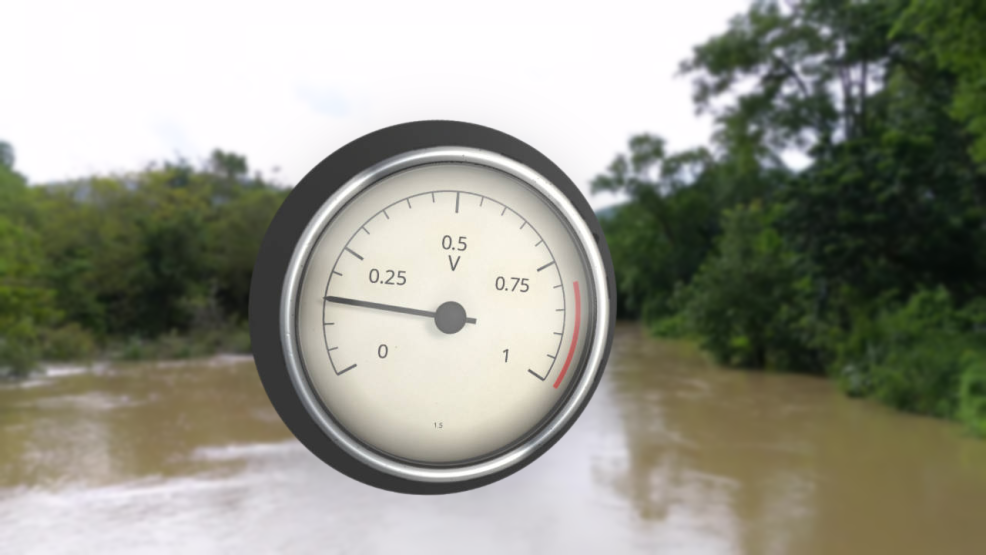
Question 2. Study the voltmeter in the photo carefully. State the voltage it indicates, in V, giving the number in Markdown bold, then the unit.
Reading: **0.15** V
